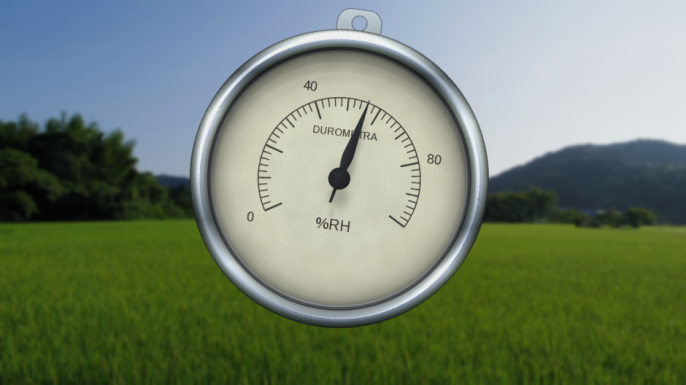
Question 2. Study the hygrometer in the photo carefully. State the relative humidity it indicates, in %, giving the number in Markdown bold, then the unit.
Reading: **56** %
